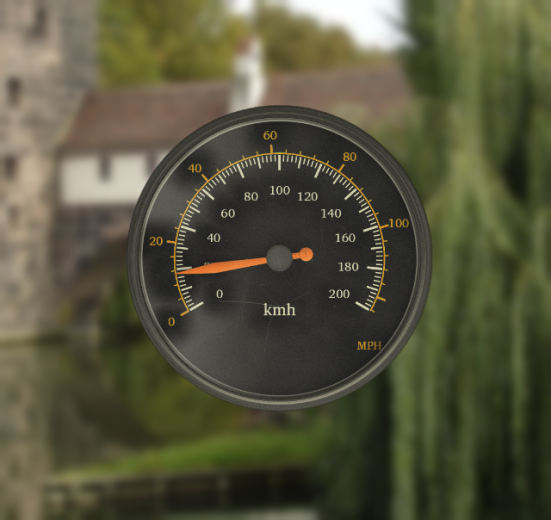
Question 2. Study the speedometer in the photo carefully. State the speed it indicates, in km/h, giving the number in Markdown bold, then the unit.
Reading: **18** km/h
